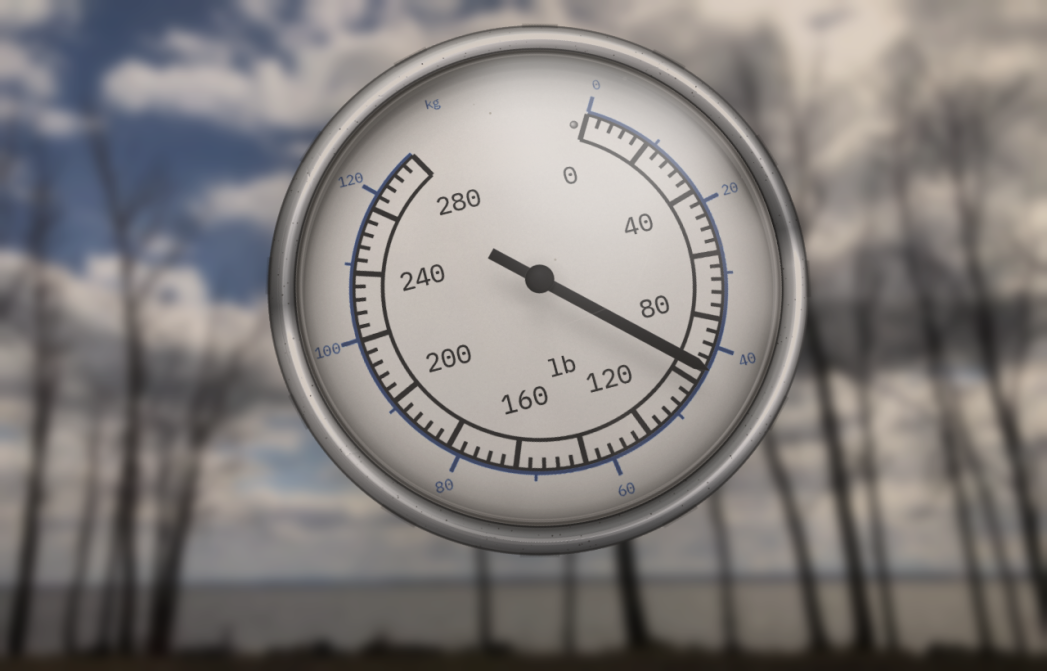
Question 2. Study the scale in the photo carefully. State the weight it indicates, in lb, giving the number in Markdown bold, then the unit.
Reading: **96** lb
